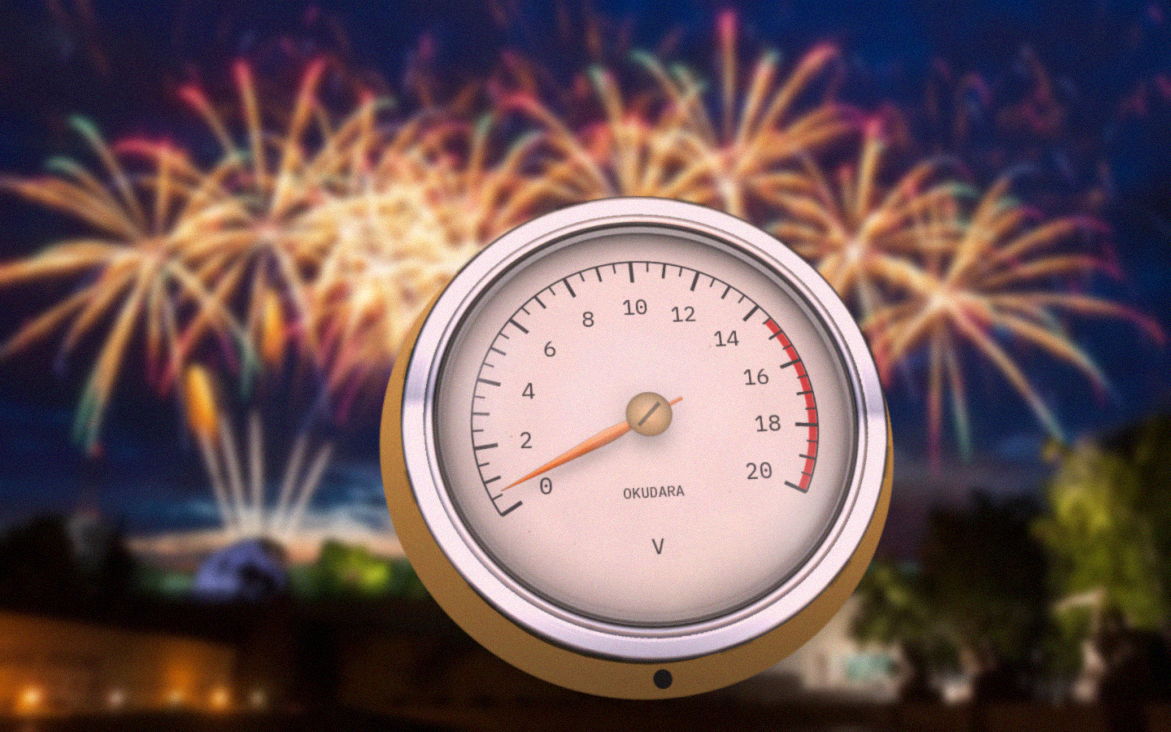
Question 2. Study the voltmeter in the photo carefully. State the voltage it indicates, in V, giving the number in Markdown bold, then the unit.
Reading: **0.5** V
